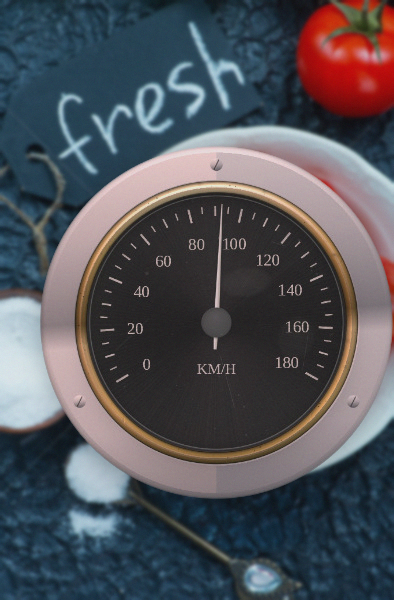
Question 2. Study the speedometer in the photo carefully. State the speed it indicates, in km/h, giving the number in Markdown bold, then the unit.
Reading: **92.5** km/h
